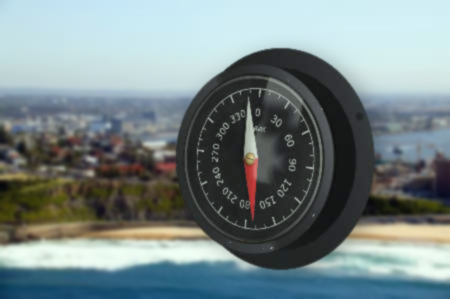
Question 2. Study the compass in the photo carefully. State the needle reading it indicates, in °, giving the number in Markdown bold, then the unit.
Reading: **170** °
